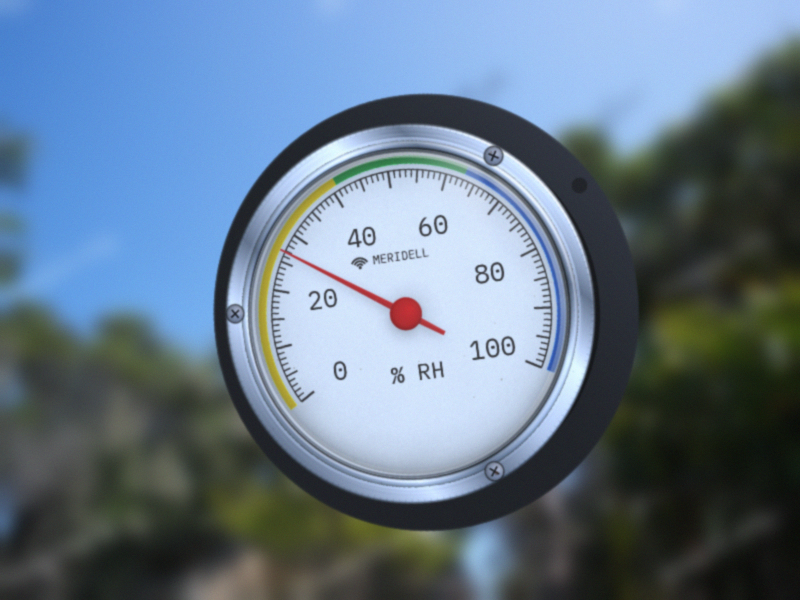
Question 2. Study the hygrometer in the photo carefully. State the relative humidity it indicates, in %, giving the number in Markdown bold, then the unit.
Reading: **27** %
